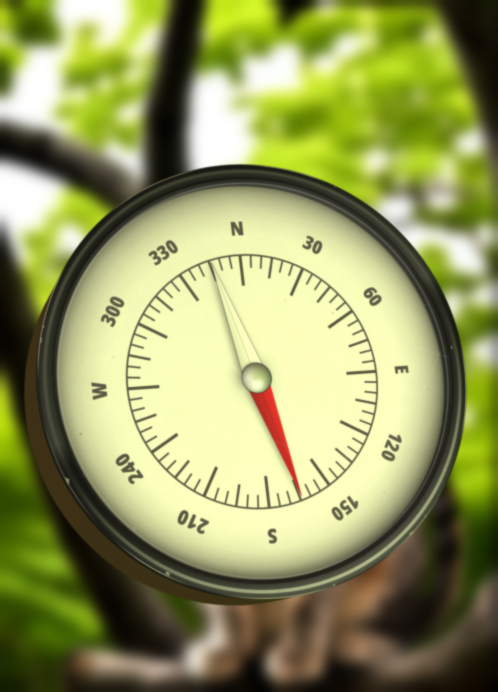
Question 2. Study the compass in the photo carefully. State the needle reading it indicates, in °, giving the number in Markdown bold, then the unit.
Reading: **165** °
